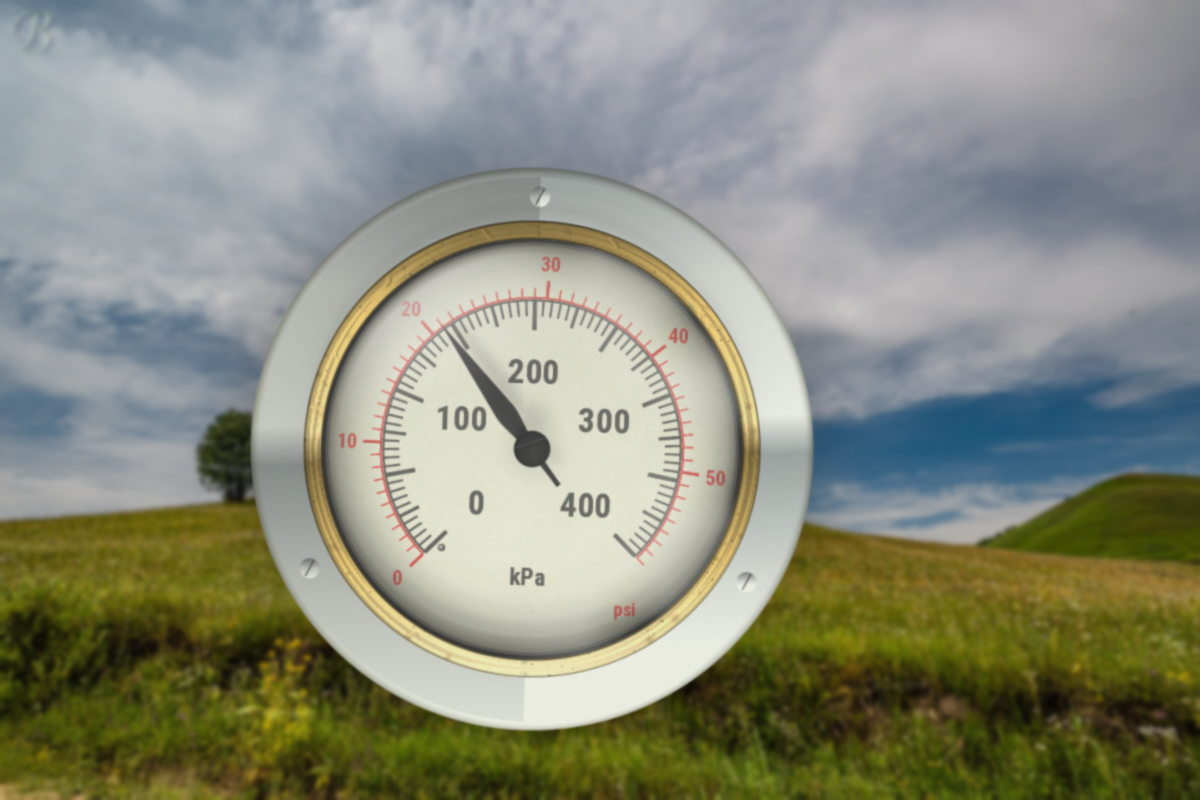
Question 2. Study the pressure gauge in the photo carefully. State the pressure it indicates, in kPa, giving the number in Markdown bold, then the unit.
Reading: **145** kPa
